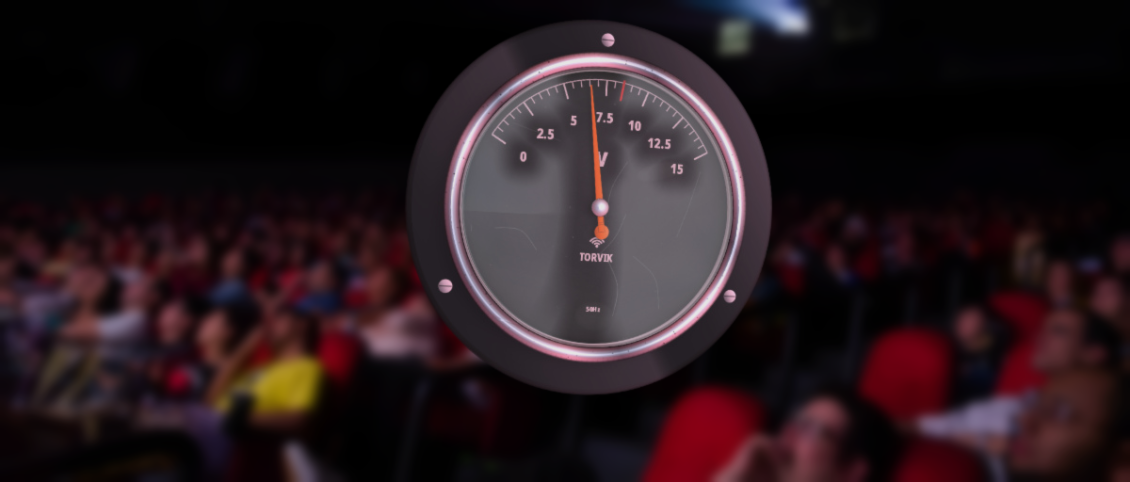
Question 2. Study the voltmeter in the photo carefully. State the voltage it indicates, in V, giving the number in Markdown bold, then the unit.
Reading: **6.5** V
